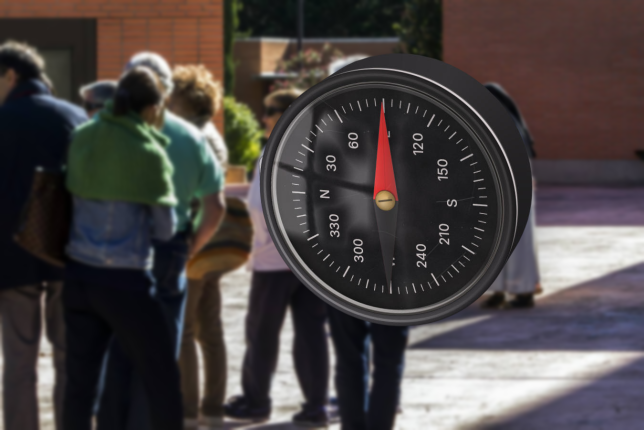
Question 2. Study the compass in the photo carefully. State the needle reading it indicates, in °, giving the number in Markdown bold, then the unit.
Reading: **90** °
